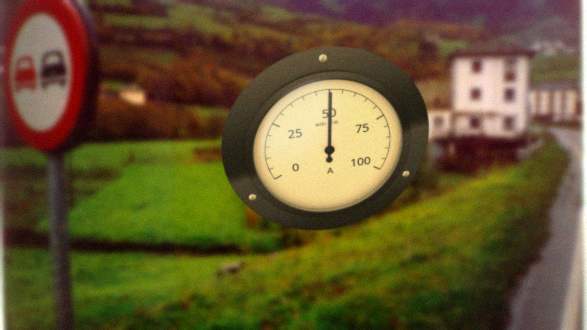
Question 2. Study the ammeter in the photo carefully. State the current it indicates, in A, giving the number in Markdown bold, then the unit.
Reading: **50** A
